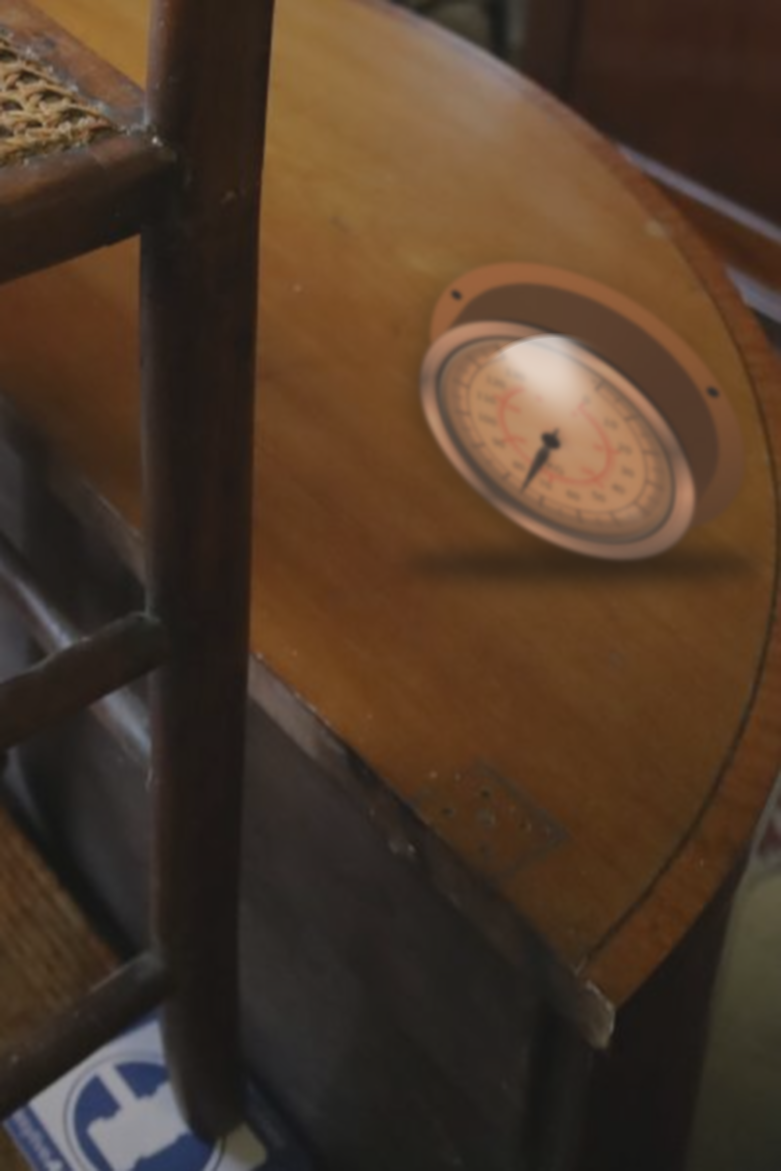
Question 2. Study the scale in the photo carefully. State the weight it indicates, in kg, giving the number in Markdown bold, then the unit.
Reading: **75** kg
